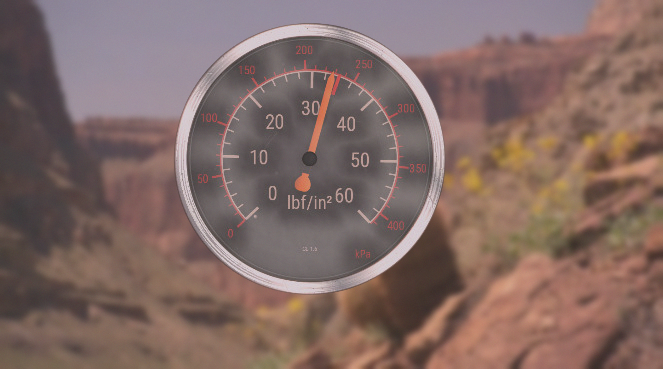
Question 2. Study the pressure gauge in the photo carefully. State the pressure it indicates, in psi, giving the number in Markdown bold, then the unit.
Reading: **33** psi
